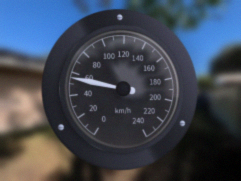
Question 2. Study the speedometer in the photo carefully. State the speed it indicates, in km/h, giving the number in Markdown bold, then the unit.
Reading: **55** km/h
